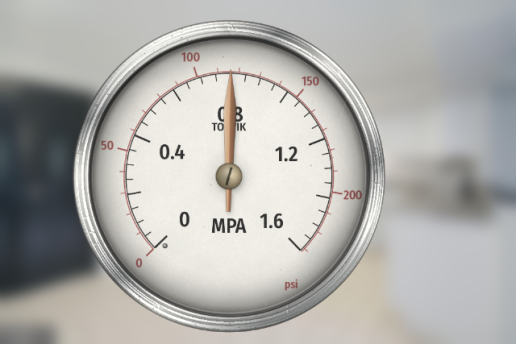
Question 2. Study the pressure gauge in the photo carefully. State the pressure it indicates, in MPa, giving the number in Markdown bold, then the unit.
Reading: **0.8** MPa
